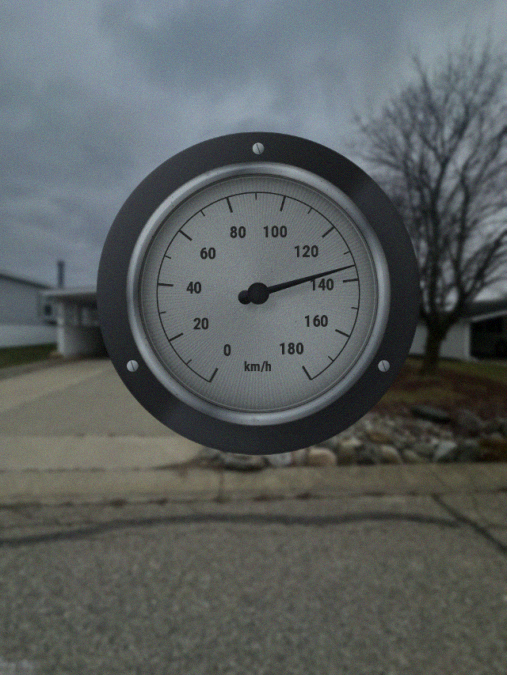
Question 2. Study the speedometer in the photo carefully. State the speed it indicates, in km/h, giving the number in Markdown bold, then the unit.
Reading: **135** km/h
